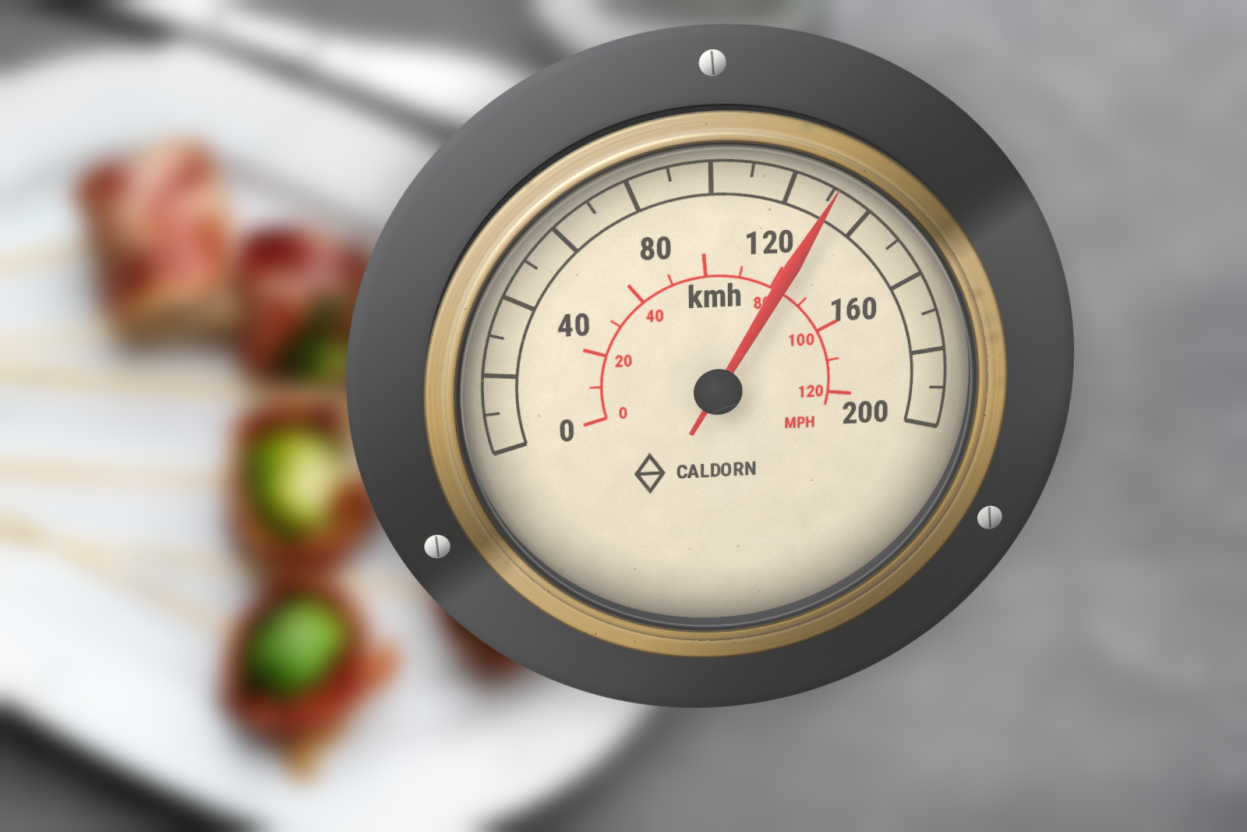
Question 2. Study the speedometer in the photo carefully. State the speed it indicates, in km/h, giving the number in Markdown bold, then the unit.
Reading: **130** km/h
